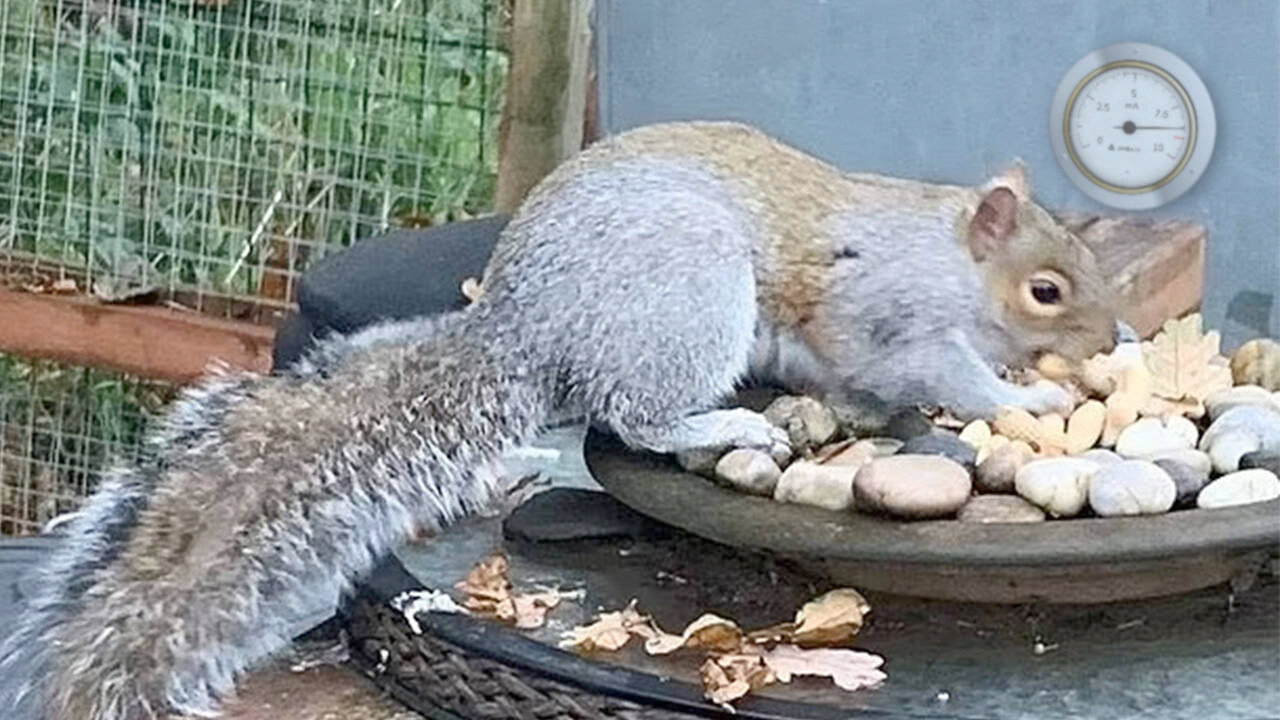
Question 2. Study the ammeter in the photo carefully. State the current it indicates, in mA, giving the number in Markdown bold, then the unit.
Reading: **8.5** mA
